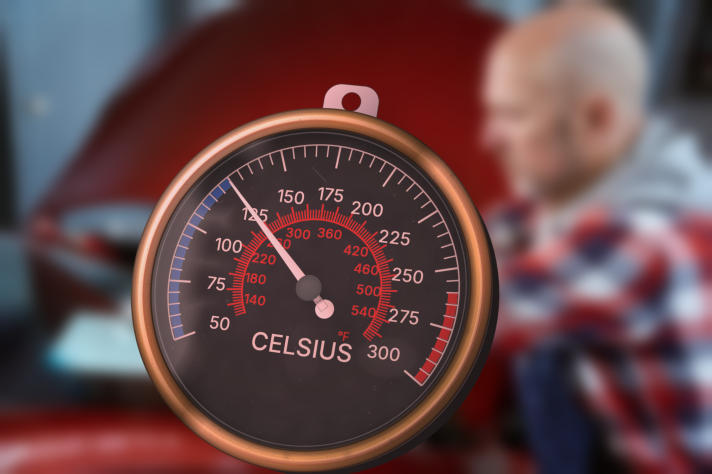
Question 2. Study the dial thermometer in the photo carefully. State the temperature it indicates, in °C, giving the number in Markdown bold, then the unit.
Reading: **125** °C
